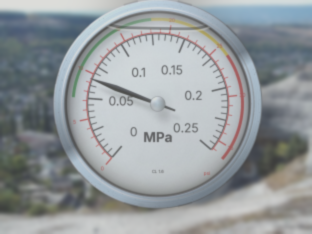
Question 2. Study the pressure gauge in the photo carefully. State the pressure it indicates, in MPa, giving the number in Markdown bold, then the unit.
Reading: **0.065** MPa
